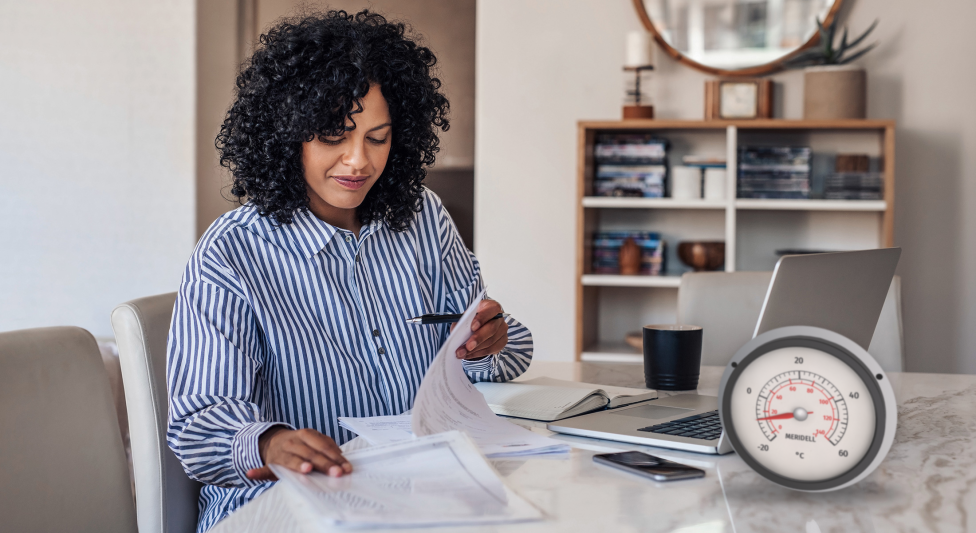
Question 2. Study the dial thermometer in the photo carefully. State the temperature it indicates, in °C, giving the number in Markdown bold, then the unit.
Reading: **-10** °C
